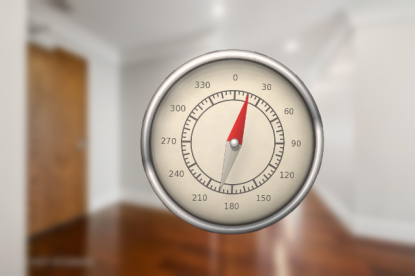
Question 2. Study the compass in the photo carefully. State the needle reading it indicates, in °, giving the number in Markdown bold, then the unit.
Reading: **15** °
